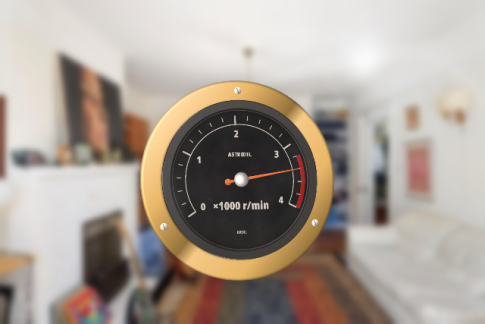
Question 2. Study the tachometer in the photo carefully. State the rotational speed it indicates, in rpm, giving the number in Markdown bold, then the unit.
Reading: **3400** rpm
